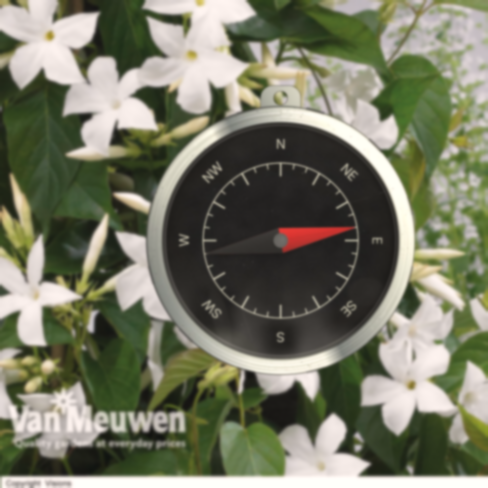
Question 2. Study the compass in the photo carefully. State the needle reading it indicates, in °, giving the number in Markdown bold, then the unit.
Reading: **80** °
